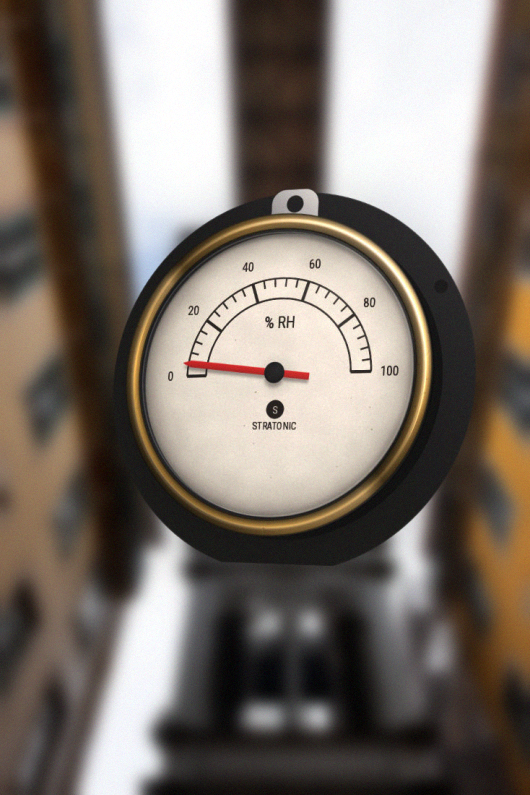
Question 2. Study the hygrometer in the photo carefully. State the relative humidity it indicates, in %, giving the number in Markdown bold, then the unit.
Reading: **4** %
